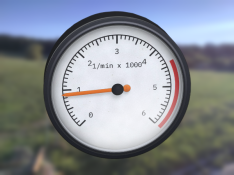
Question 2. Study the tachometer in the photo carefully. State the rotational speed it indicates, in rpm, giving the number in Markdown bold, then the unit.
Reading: **900** rpm
